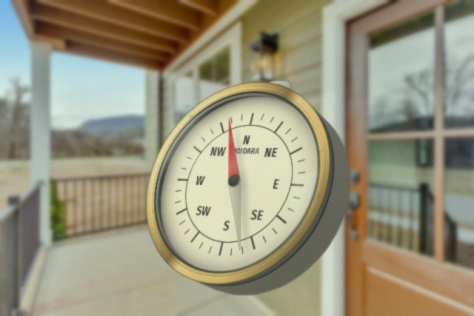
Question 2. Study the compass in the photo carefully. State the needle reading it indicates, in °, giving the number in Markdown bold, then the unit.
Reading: **340** °
